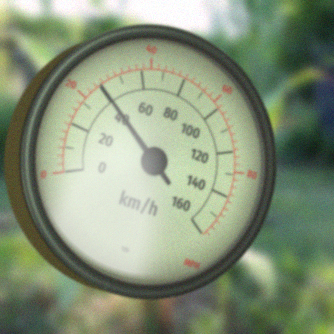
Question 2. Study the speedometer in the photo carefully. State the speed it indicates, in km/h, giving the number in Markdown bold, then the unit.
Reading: **40** km/h
